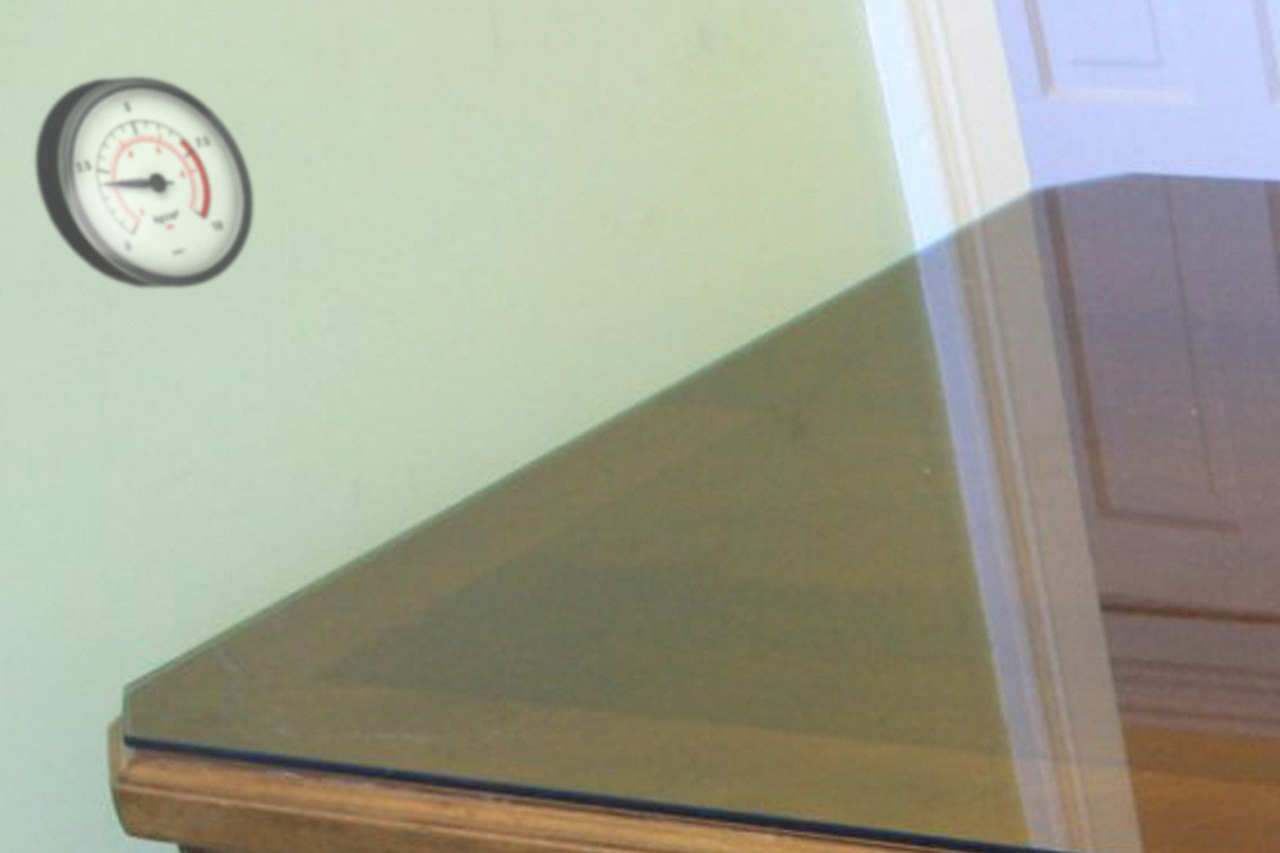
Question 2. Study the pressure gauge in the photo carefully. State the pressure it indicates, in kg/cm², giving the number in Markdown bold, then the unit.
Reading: **2** kg/cm²
